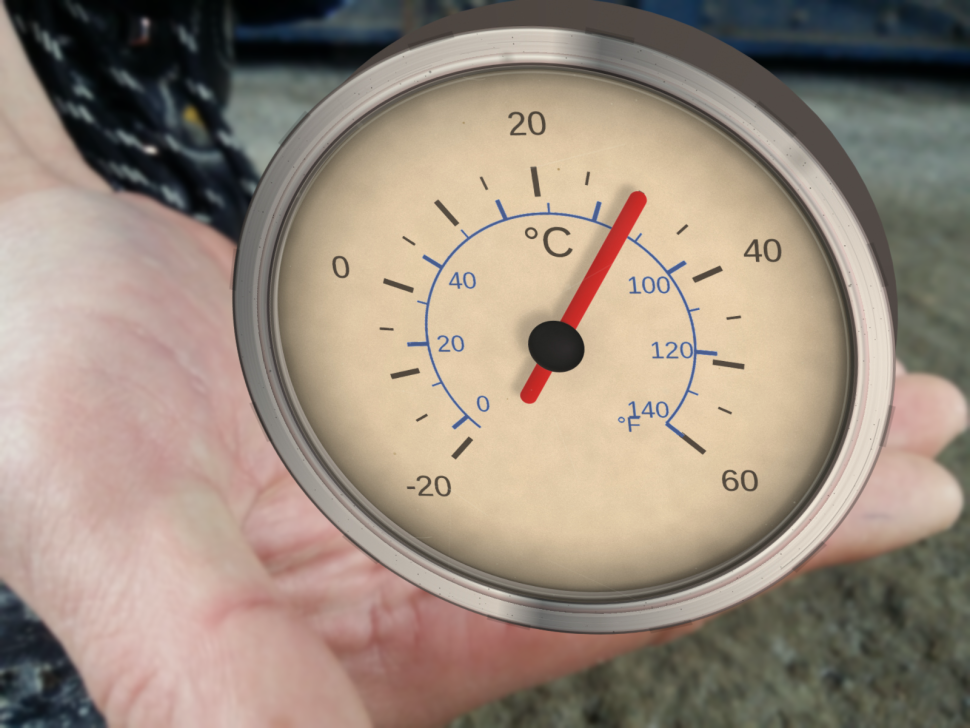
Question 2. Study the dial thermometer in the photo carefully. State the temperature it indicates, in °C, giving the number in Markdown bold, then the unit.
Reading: **30** °C
